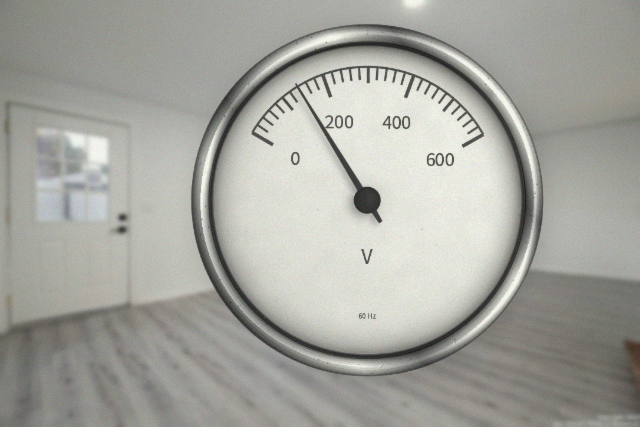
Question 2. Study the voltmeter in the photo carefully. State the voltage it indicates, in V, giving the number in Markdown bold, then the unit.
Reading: **140** V
